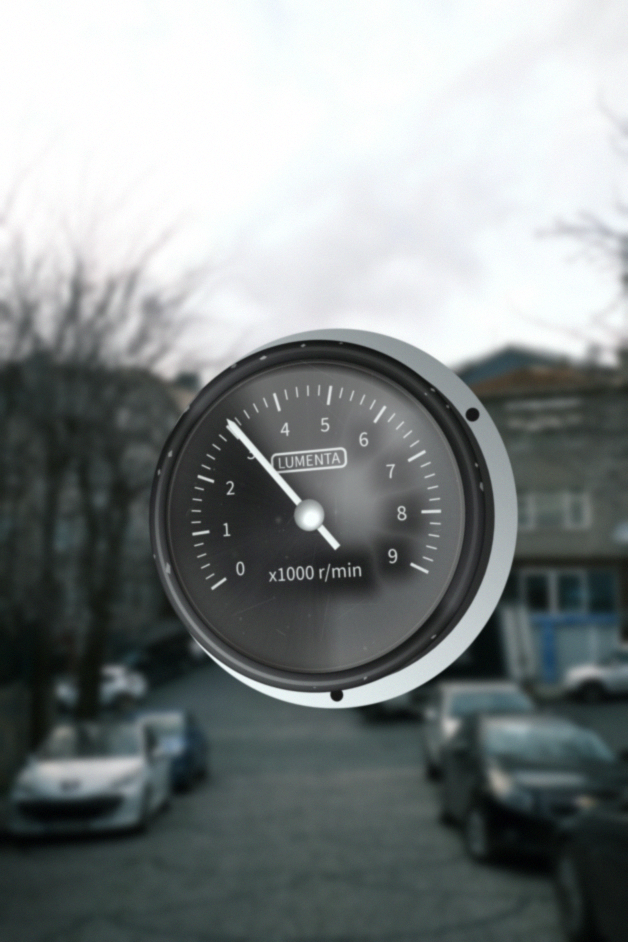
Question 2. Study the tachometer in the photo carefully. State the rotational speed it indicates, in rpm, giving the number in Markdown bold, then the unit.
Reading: **3100** rpm
